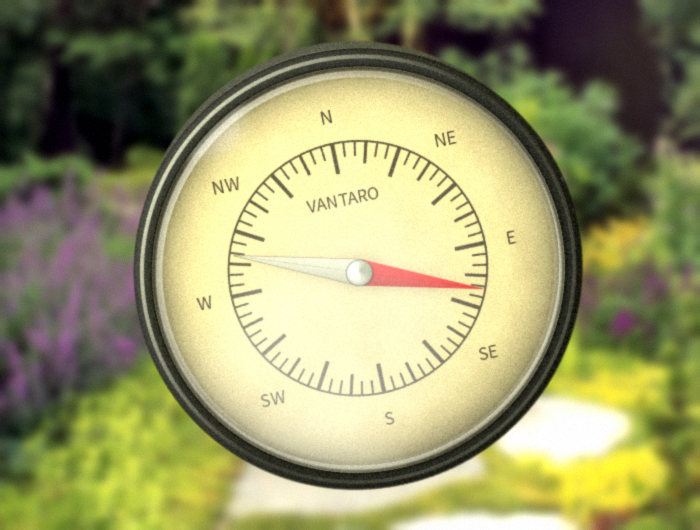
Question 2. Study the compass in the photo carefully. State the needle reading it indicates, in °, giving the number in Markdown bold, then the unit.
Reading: **110** °
